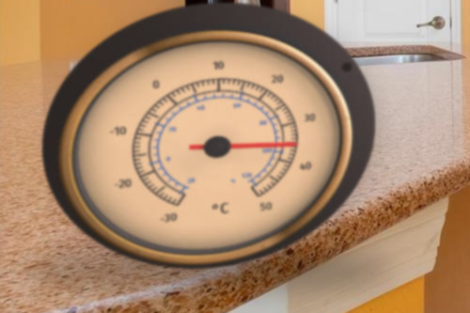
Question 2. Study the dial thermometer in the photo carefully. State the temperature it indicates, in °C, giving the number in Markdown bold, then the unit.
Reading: **35** °C
